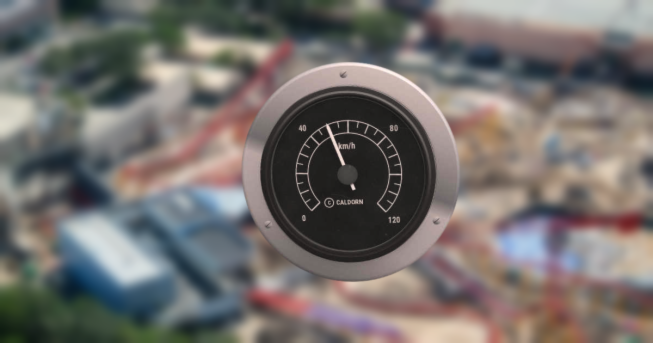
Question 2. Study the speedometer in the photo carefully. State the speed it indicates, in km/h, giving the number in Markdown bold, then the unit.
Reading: **50** km/h
